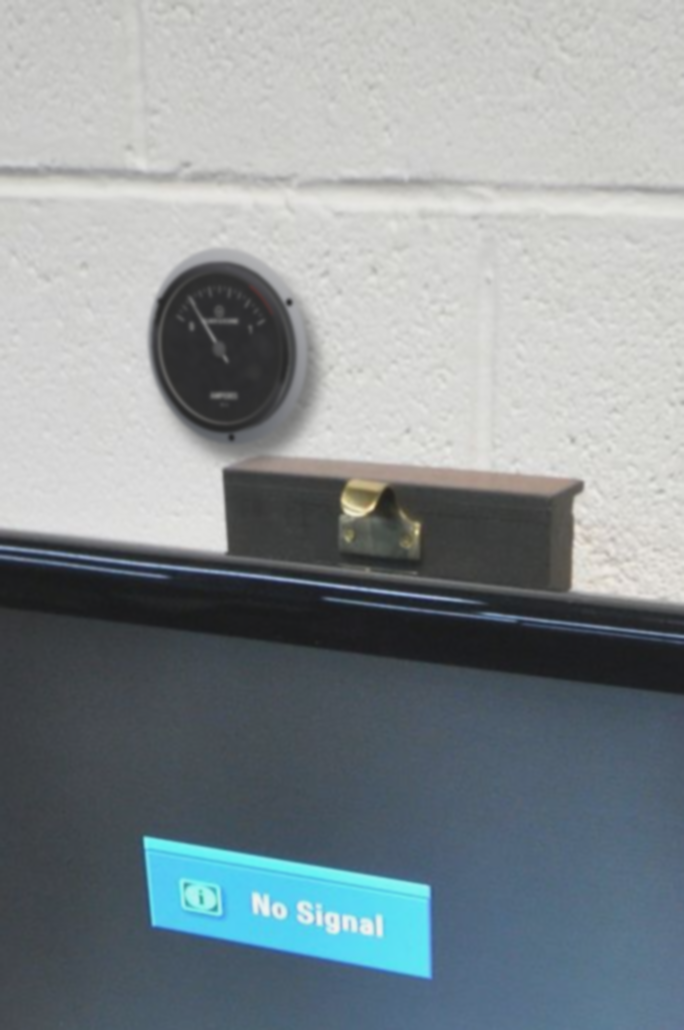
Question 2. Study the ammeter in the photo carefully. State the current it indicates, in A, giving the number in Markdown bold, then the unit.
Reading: **0.2** A
